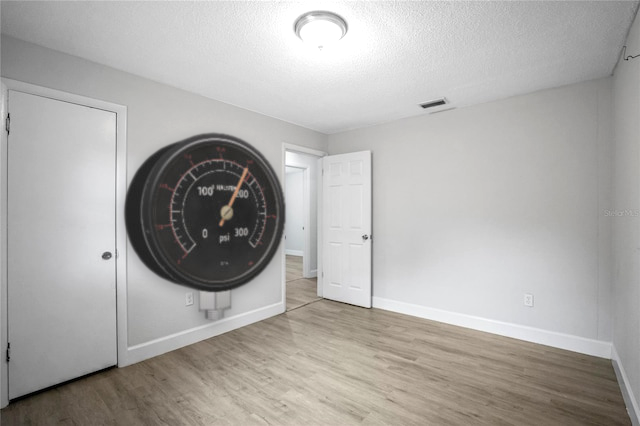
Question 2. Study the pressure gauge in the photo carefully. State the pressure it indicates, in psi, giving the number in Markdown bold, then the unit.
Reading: **180** psi
